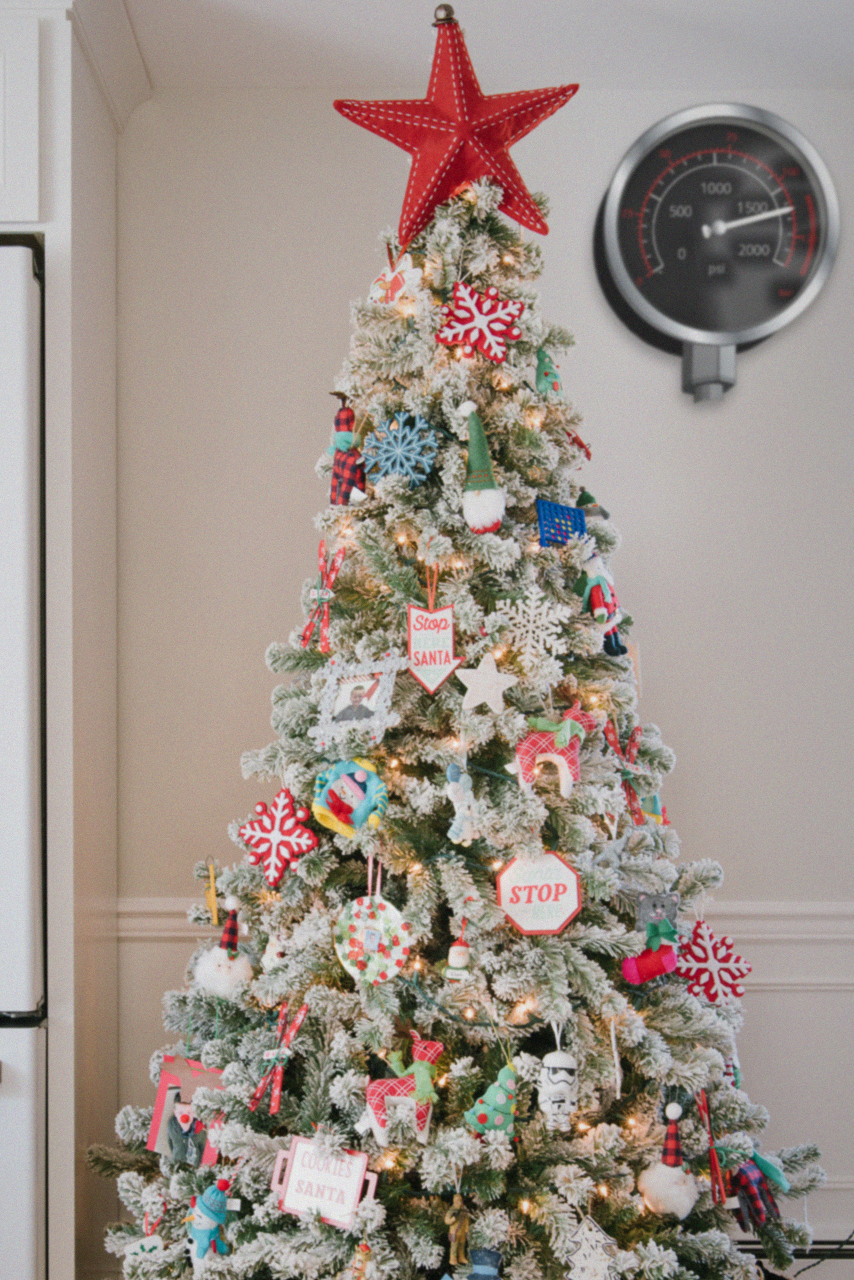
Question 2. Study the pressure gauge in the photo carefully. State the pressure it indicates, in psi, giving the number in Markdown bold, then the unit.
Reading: **1650** psi
